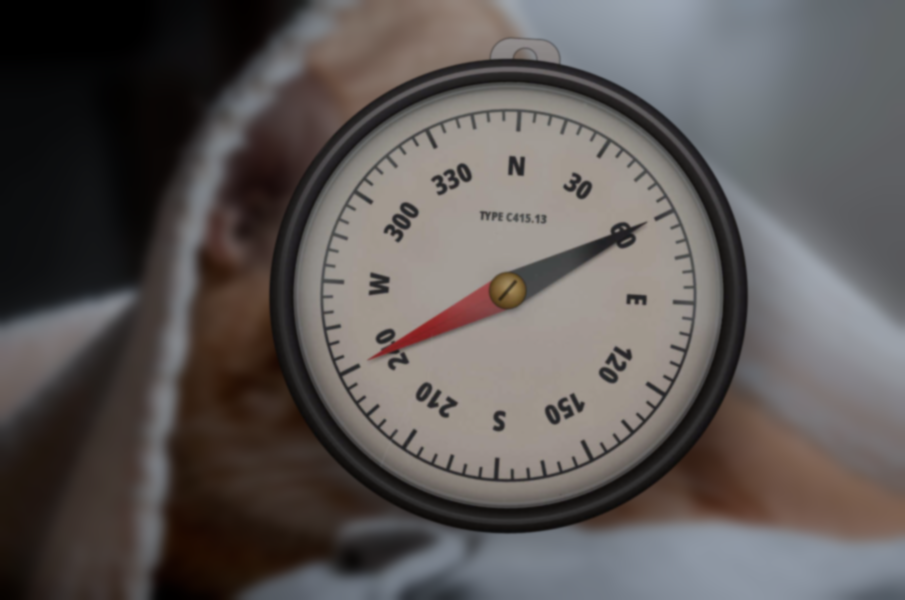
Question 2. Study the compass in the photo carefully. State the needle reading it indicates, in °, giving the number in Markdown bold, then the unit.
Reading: **240** °
